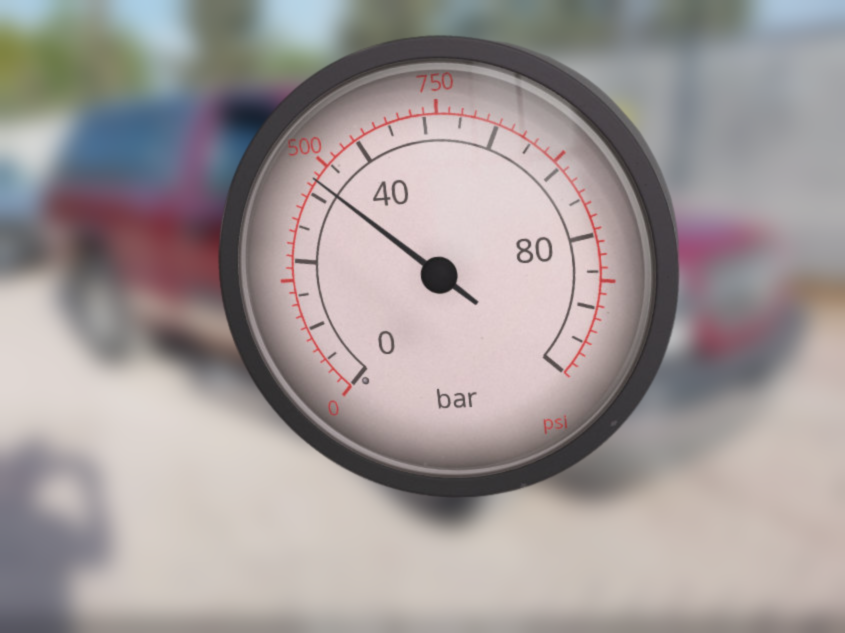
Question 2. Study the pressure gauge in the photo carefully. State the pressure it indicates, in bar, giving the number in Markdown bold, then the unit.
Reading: **32.5** bar
